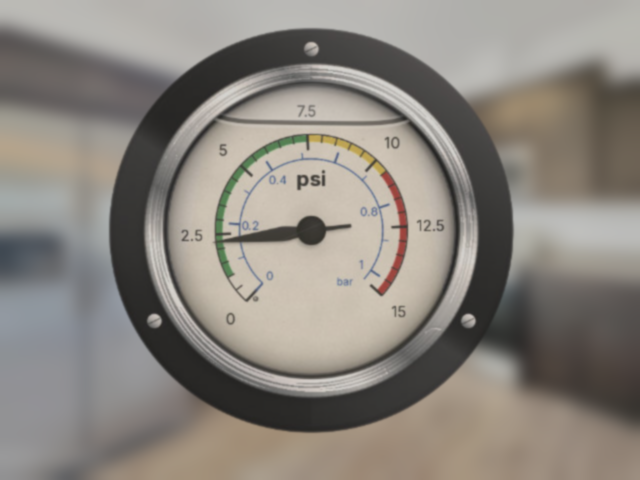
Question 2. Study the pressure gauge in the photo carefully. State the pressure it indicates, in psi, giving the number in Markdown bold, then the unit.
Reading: **2.25** psi
